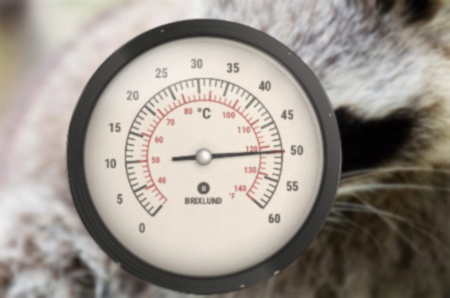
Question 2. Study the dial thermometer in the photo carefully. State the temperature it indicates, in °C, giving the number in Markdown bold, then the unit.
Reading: **50** °C
